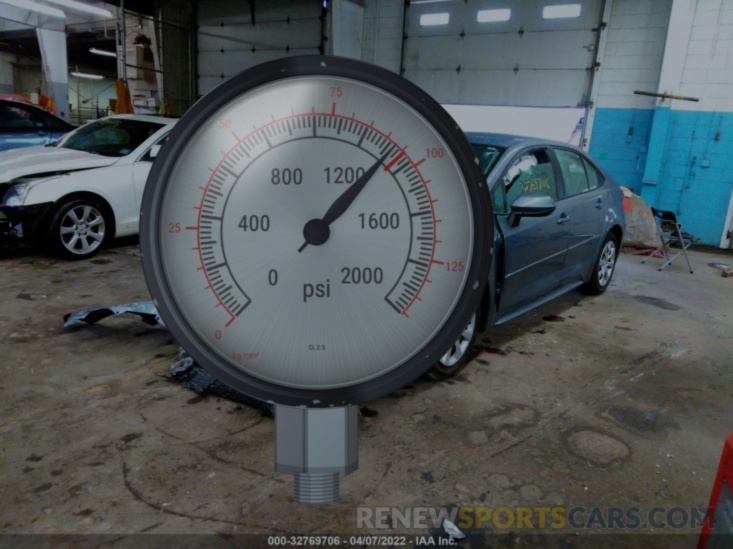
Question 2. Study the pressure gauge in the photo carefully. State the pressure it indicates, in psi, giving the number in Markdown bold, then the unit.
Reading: **1320** psi
